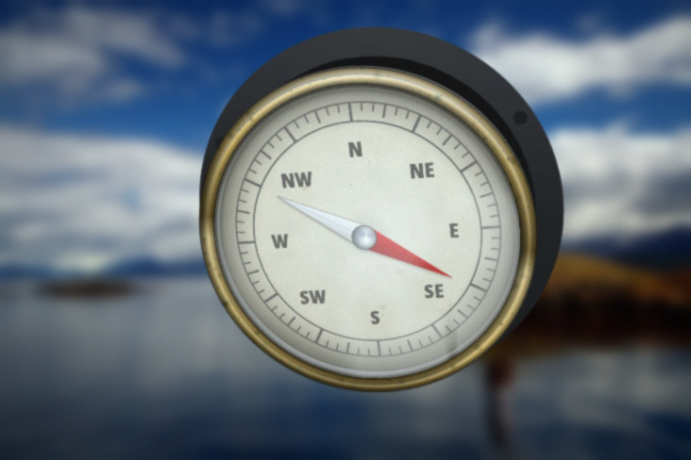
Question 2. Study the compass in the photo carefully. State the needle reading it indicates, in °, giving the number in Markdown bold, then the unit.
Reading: **120** °
